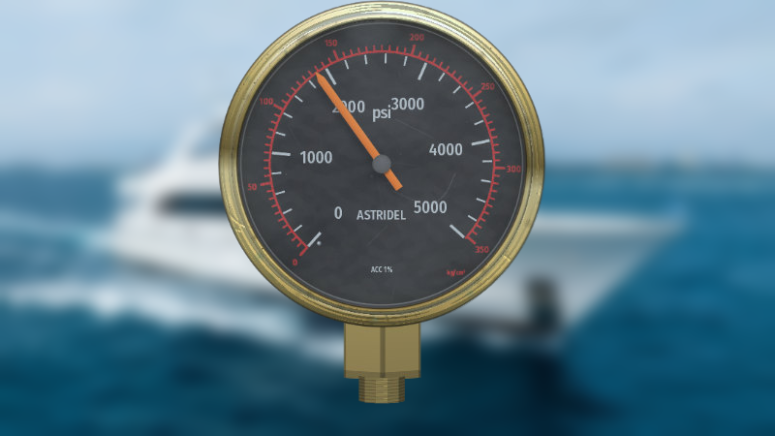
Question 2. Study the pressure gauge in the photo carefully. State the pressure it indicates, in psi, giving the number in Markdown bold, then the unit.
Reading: **1900** psi
